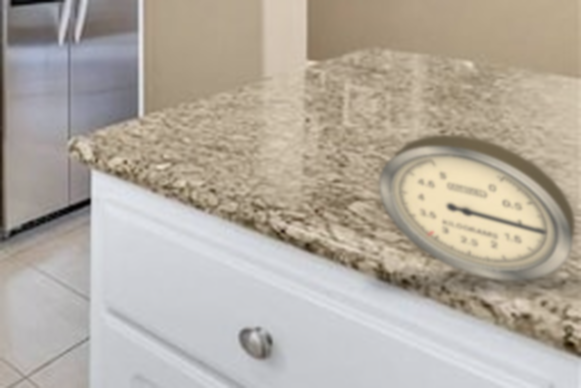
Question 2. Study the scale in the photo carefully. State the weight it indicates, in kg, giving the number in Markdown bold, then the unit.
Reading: **1** kg
